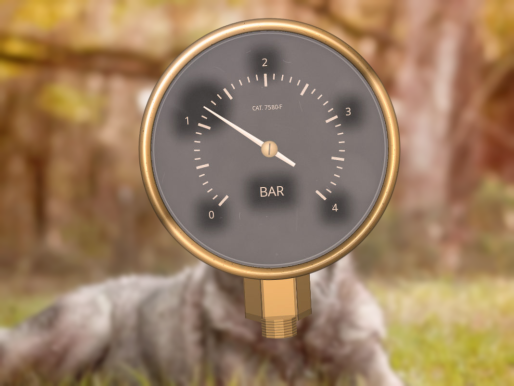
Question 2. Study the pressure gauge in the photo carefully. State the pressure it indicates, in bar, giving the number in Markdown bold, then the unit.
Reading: **1.2** bar
